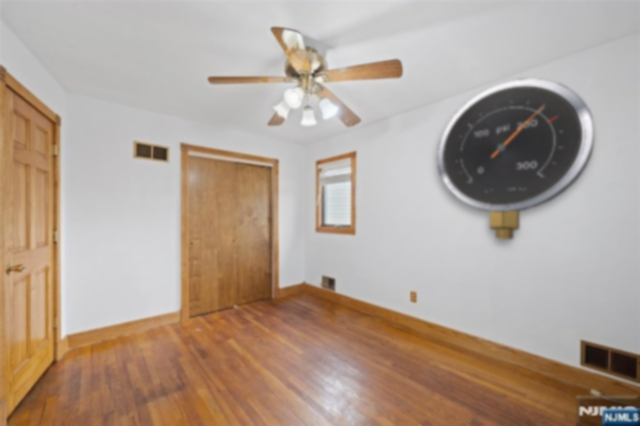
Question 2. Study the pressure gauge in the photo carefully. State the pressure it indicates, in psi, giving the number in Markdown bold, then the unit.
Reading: **200** psi
